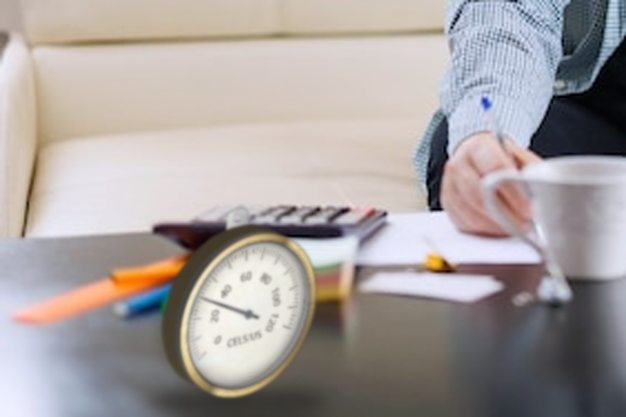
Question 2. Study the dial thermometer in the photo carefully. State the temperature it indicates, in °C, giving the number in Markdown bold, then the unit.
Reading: **30** °C
